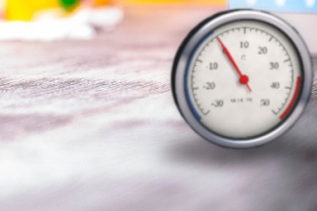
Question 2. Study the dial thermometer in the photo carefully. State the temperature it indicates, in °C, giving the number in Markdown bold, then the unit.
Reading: **0** °C
